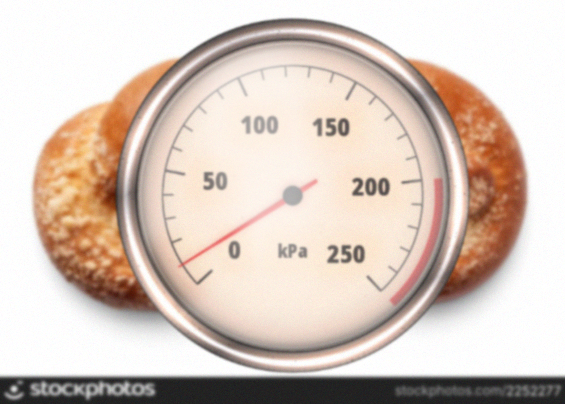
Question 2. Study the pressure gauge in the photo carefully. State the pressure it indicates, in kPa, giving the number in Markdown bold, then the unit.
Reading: **10** kPa
